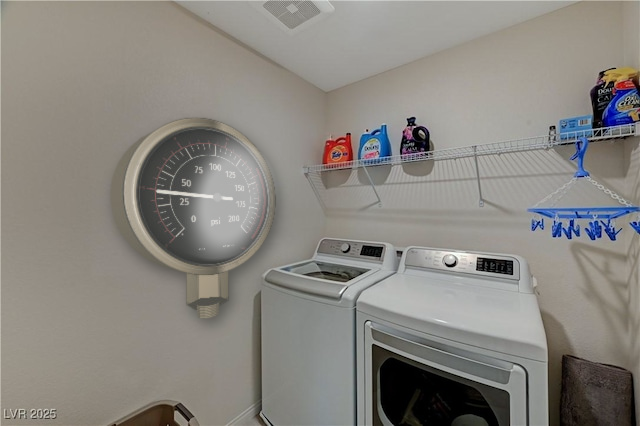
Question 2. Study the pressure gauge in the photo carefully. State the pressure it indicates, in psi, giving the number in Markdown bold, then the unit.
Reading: **35** psi
